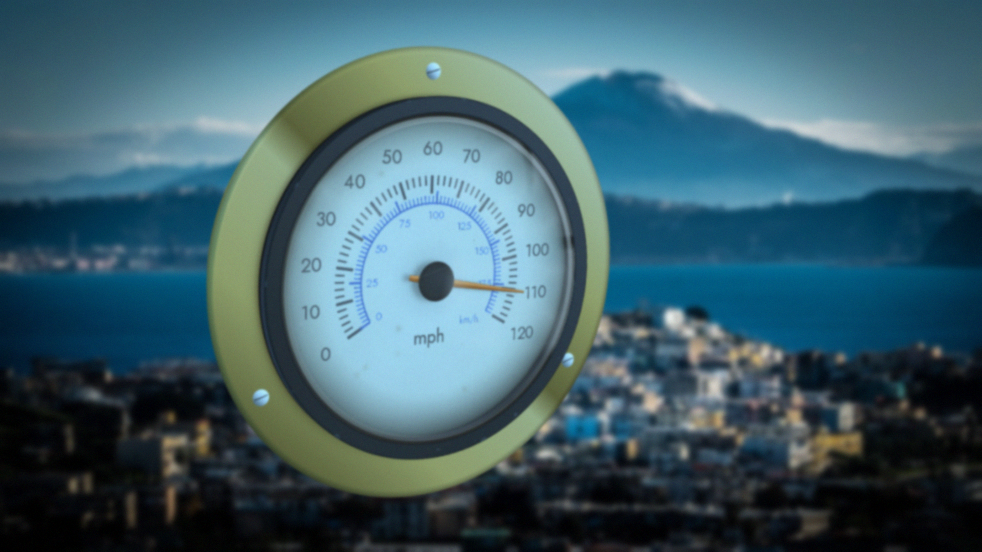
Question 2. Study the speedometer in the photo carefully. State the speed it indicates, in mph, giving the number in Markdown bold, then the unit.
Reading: **110** mph
